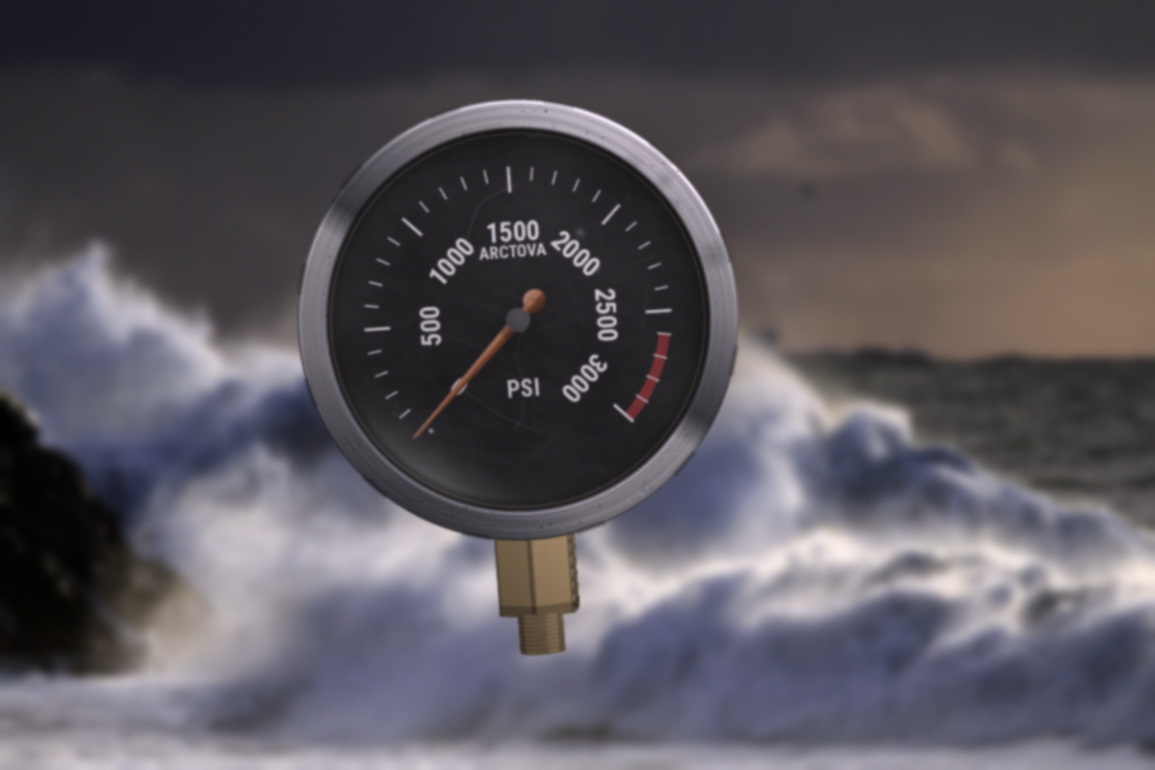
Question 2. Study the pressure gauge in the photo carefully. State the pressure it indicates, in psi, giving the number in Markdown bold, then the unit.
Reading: **0** psi
